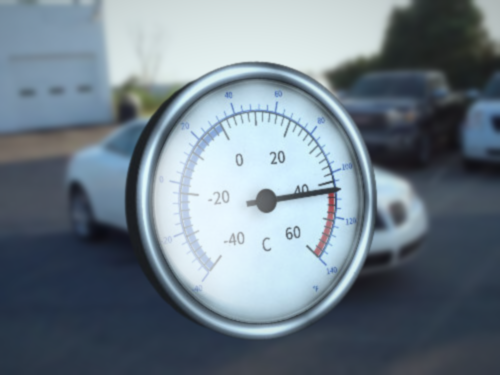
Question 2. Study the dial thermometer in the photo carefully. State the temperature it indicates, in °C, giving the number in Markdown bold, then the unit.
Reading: **42** °C
